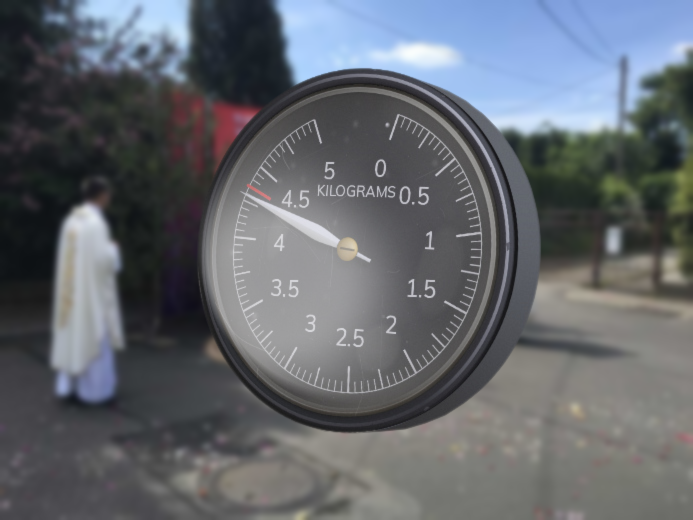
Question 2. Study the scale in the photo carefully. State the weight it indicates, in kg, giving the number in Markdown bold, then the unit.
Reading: **4.3** kg
